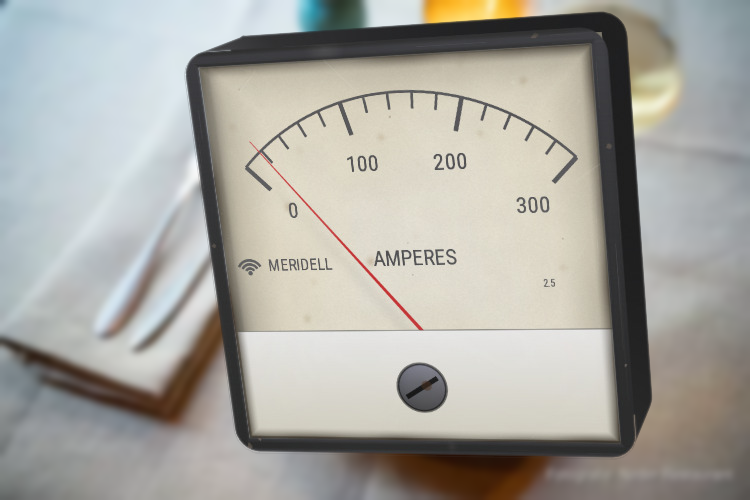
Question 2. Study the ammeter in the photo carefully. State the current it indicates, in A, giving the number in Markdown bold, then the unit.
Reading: **20** A
